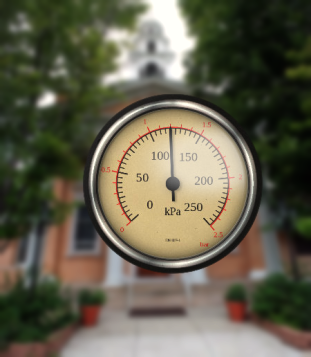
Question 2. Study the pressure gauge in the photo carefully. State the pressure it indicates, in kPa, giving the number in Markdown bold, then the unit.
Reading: **120** kPa
